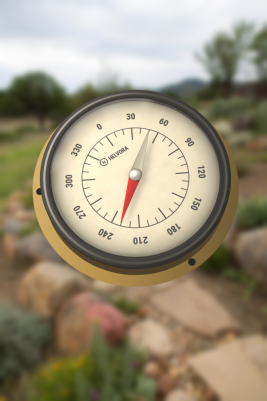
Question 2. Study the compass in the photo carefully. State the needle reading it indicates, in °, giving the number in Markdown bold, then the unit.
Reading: **230** °
